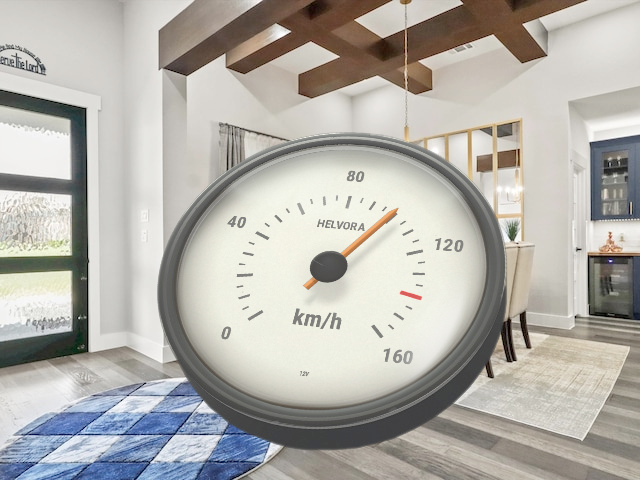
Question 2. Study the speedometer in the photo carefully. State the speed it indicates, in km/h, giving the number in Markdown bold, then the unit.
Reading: **100** km/h
